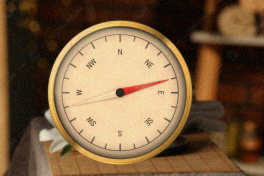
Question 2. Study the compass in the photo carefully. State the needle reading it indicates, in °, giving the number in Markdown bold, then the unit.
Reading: **75** °
